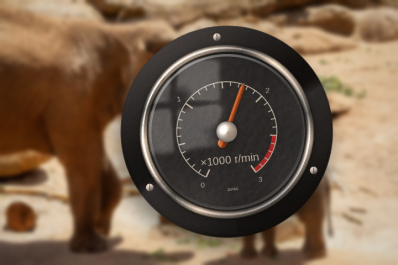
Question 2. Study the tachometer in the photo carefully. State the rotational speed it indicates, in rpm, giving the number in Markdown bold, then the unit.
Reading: **1750** rpm
